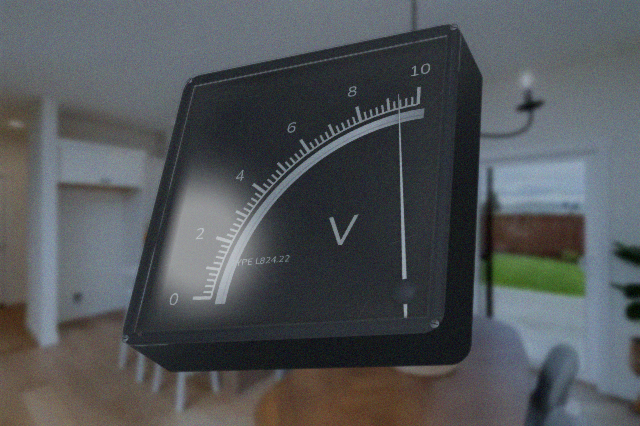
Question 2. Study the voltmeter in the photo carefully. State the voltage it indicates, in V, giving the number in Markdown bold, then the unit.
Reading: **9.4** V
